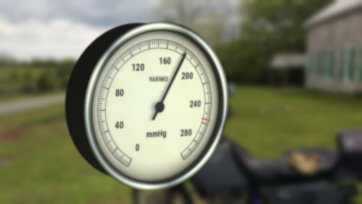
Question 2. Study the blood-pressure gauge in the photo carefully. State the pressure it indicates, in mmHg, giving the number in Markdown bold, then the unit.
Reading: **180** mmHg
